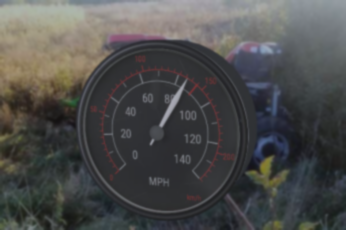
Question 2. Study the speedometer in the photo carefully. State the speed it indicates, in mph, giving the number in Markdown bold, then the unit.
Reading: **85** mph
